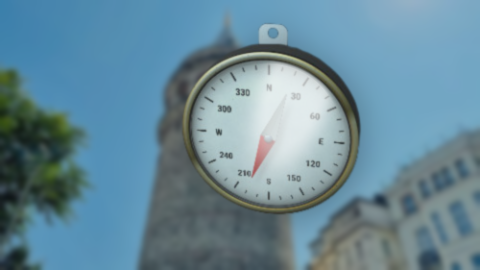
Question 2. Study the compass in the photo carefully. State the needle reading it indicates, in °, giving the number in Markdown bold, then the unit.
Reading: **200** °
